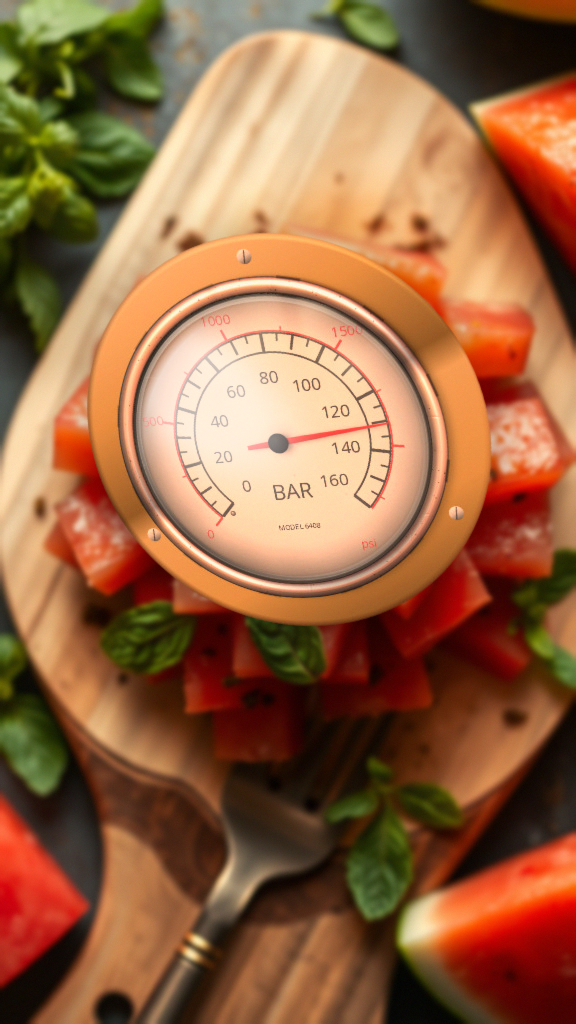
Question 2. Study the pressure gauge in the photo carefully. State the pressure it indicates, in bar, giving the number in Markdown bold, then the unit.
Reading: **130** bar
